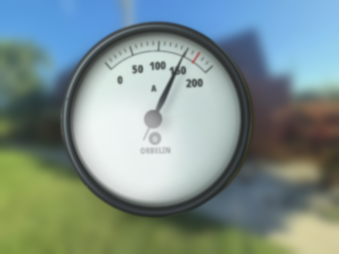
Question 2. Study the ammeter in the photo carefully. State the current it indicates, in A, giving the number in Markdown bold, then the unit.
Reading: **150** A
